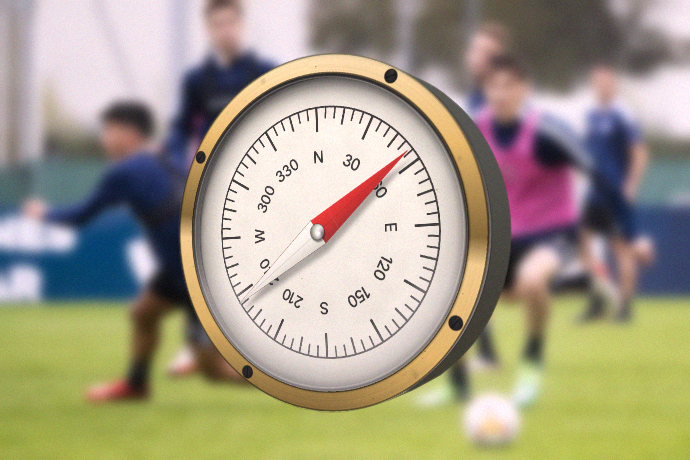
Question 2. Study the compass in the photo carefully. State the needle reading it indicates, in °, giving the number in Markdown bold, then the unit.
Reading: **55** °
